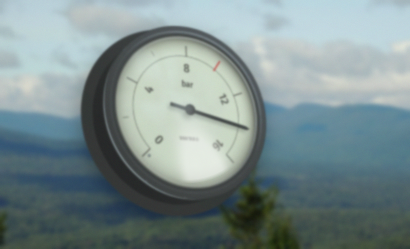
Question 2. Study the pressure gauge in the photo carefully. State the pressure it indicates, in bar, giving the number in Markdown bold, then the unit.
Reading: **14** bar
